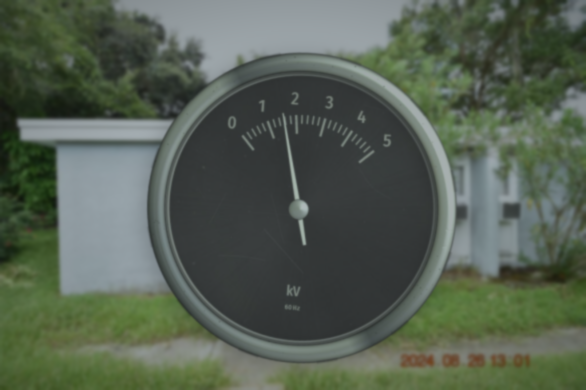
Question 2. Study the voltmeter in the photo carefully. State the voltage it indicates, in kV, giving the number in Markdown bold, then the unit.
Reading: **1.6** kV
